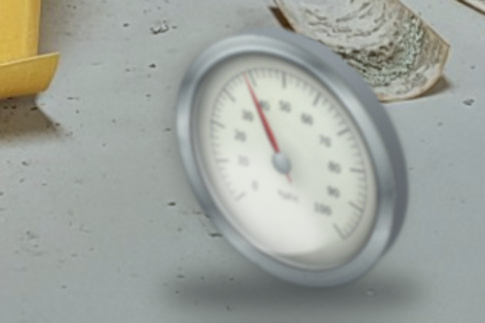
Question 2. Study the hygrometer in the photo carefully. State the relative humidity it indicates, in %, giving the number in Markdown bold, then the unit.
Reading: **40** %
